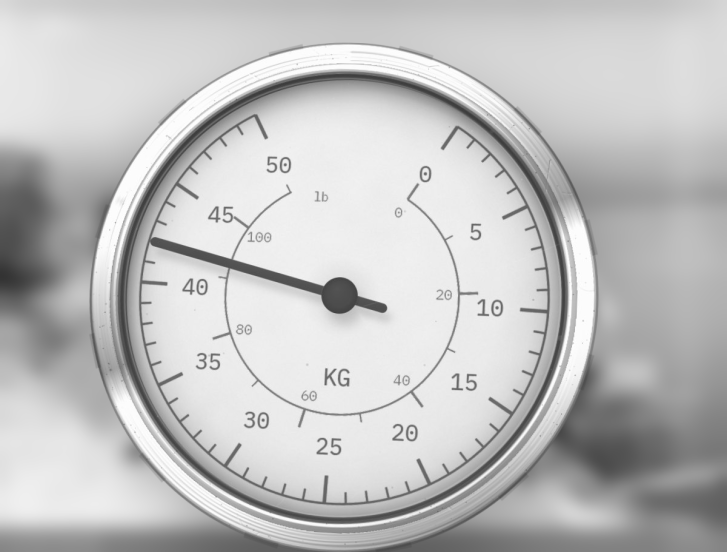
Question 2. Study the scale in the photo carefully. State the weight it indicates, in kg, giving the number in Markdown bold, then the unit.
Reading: **42** kg
